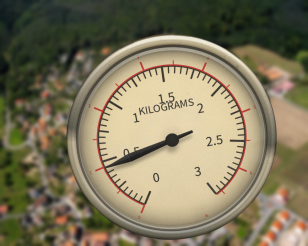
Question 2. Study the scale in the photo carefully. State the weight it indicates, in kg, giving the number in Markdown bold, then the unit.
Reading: **0.45** kg
